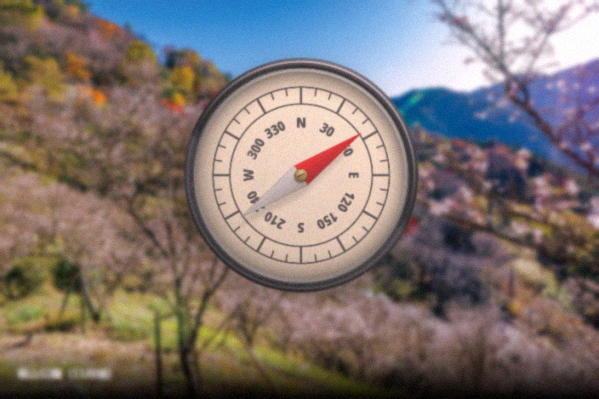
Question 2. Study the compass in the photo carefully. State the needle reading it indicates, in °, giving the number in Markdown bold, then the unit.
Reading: **55** °
